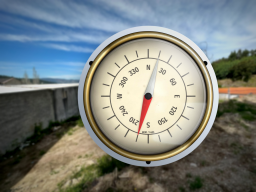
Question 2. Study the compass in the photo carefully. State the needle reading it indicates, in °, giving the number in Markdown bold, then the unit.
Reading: **195** °
